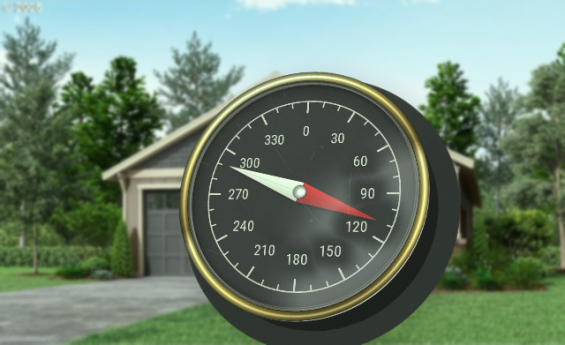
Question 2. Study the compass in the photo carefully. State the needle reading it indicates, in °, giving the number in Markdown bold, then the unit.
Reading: **110** °
